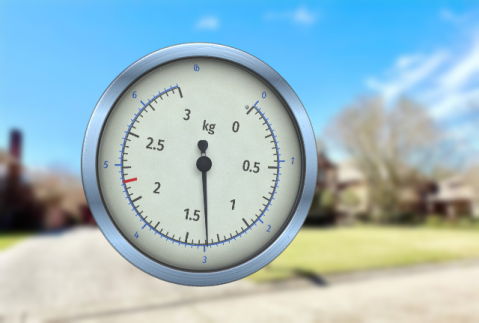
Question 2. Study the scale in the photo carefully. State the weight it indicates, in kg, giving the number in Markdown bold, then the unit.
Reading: **1.35** kg
